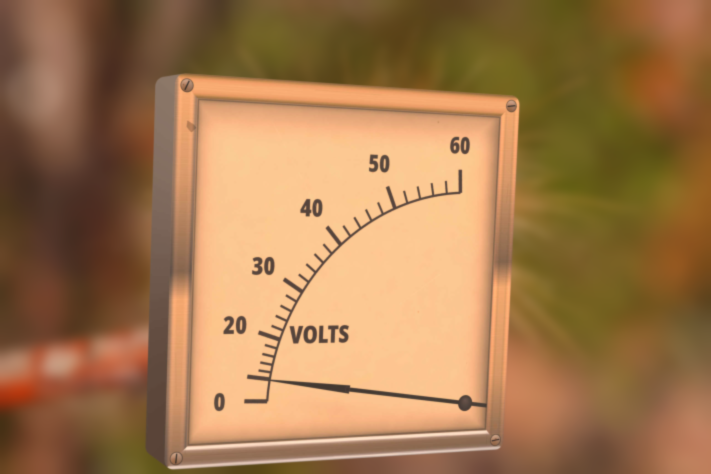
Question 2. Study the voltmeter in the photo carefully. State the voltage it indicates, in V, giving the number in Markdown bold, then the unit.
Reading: **10** V
